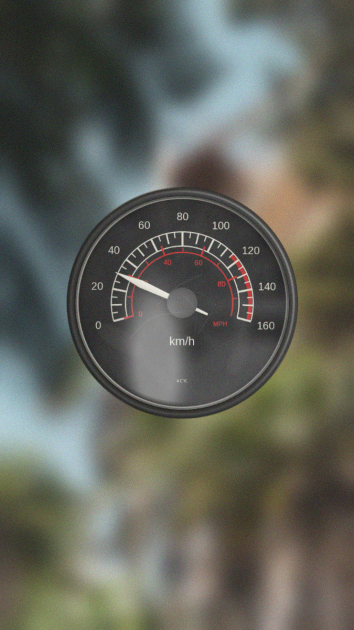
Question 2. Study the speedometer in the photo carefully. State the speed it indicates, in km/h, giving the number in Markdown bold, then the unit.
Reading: **30** km/h
